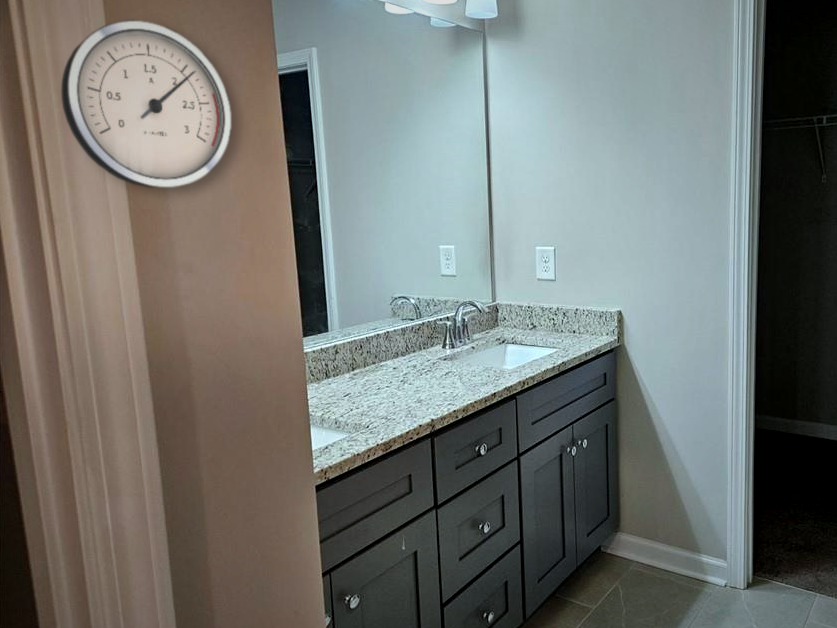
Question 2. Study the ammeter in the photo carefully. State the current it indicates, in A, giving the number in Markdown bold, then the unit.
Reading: **2.1** A
